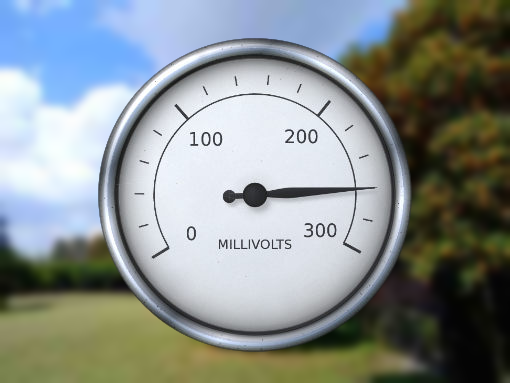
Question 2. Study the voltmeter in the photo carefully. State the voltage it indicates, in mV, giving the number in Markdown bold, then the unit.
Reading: **260** mV
